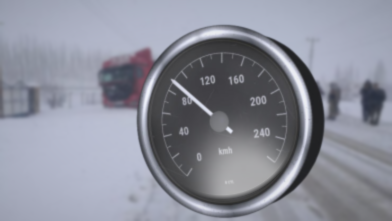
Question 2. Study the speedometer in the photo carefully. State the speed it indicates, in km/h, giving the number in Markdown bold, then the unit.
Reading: **90** km/h
